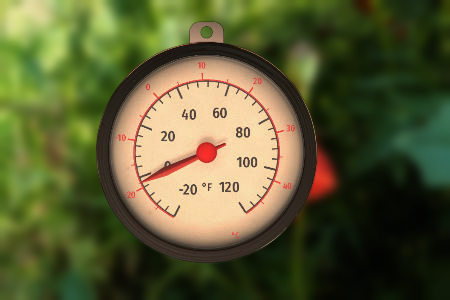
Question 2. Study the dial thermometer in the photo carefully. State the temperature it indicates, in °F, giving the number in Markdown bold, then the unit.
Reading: **-2** °F
